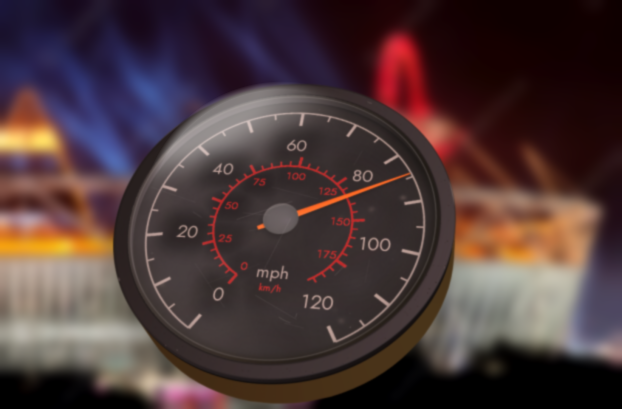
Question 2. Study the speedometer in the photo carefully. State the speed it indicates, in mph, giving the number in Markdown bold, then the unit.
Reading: **85** mph
